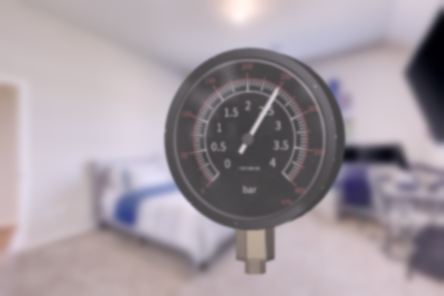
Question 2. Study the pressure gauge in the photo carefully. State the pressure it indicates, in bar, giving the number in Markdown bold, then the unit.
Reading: **2.5** bar
